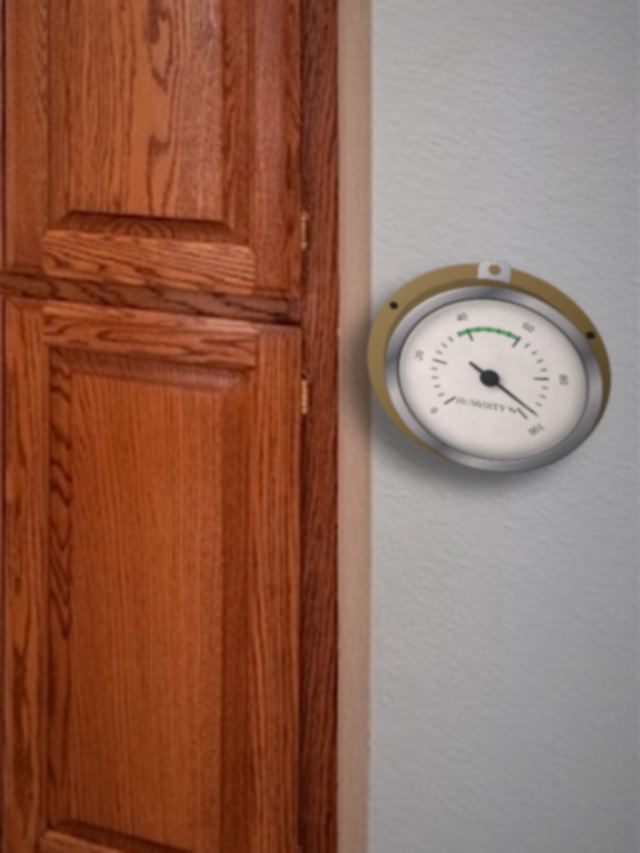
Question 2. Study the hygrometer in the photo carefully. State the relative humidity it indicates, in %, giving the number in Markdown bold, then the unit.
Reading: **96** %
